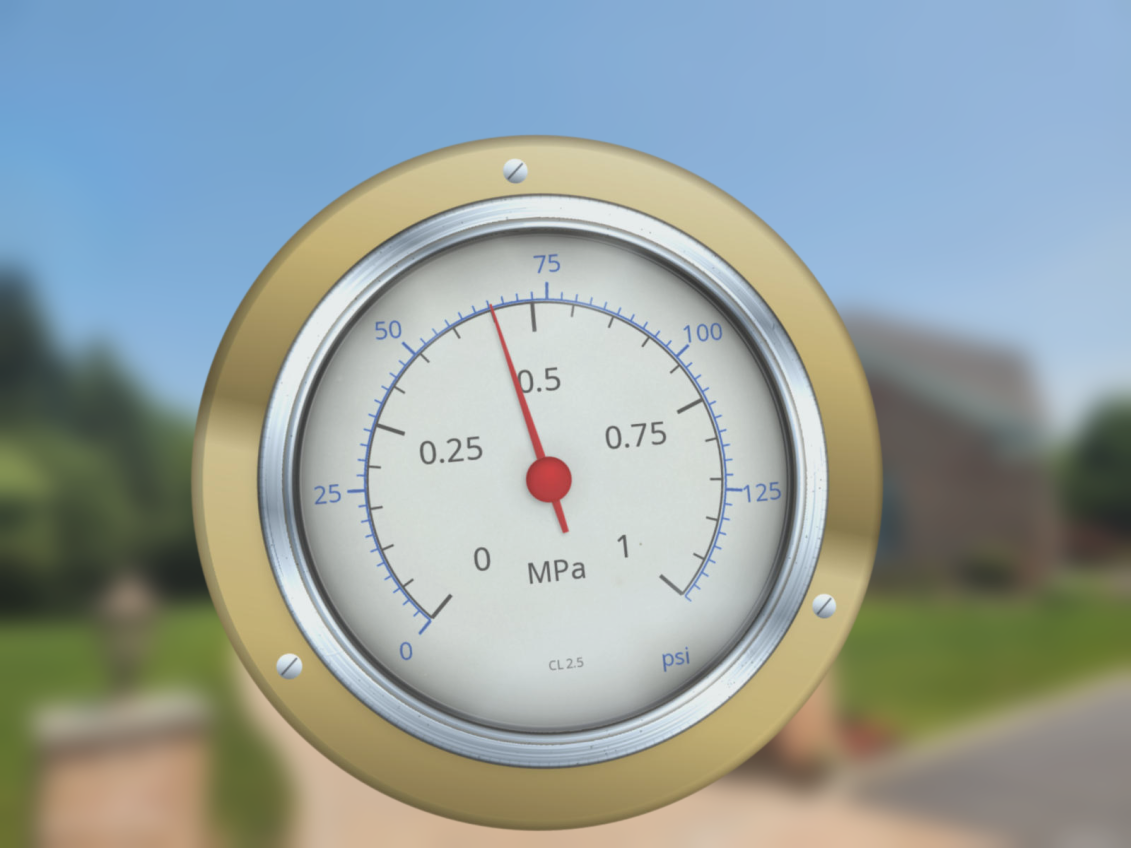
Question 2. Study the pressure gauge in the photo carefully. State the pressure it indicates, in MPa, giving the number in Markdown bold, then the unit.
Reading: **0.45** MPa
